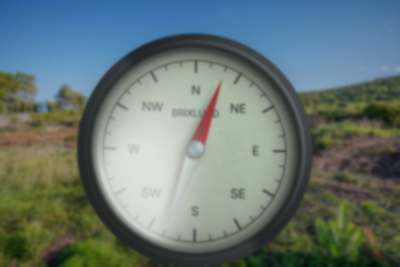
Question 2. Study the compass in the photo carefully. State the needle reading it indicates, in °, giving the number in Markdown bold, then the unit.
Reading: **20** °
